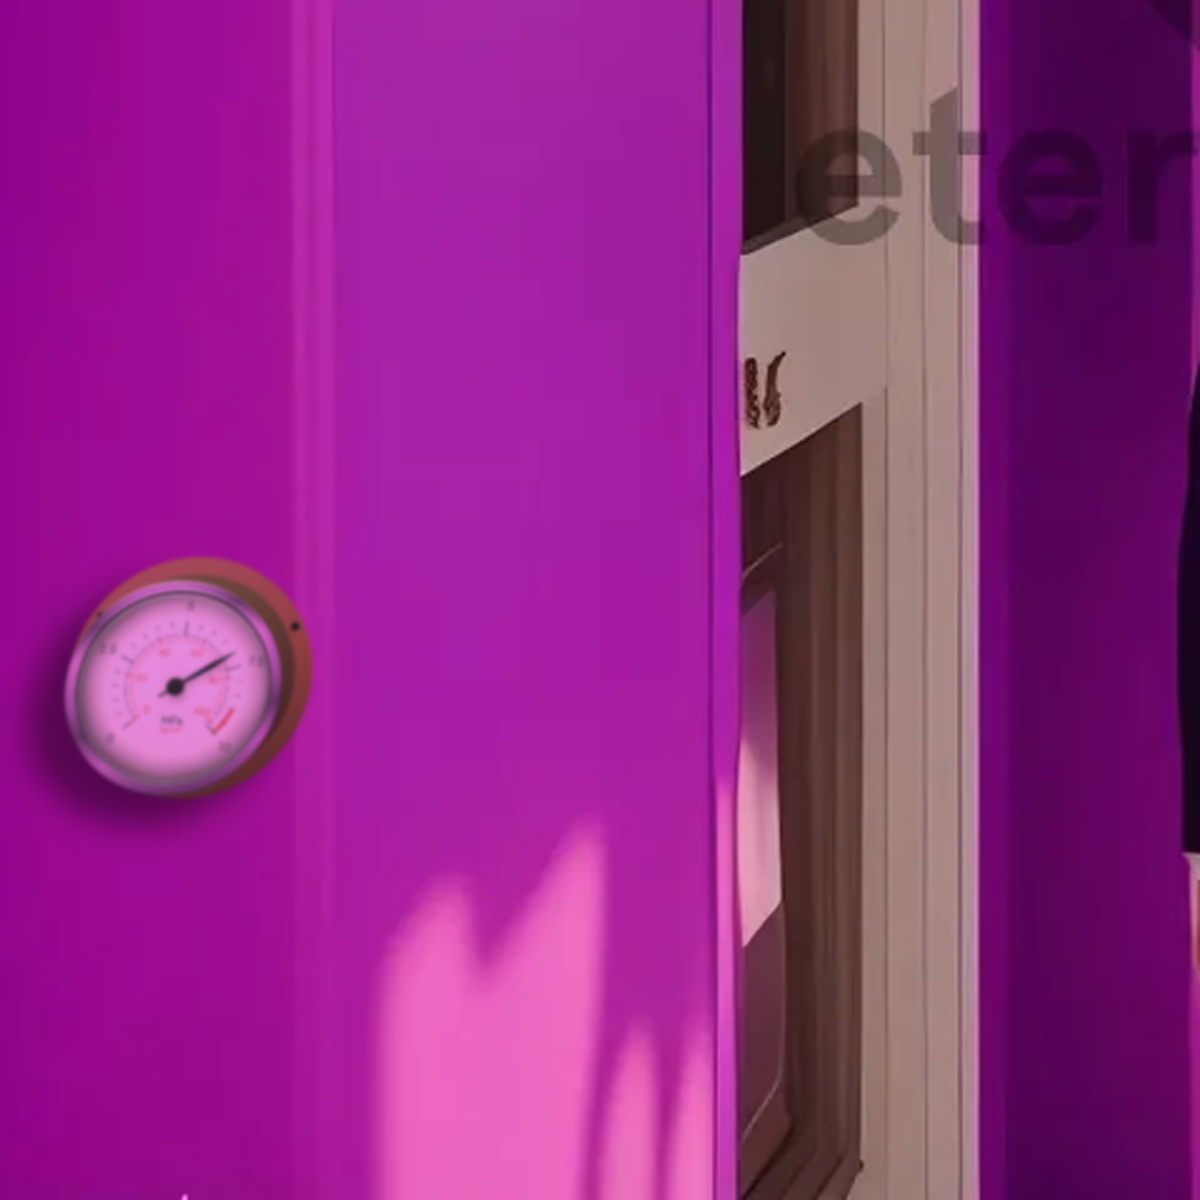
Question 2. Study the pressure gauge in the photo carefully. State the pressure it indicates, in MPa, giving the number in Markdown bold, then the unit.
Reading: **7** MPa
